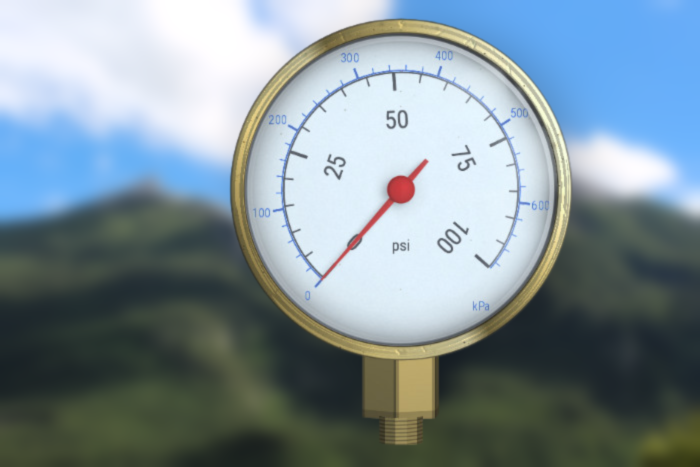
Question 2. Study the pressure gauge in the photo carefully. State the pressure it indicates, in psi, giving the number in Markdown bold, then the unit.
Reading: **0** psi
